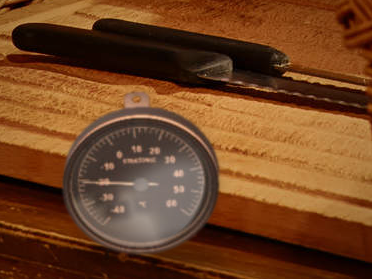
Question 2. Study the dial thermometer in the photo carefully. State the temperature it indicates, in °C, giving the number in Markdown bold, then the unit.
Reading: **-20** °C
